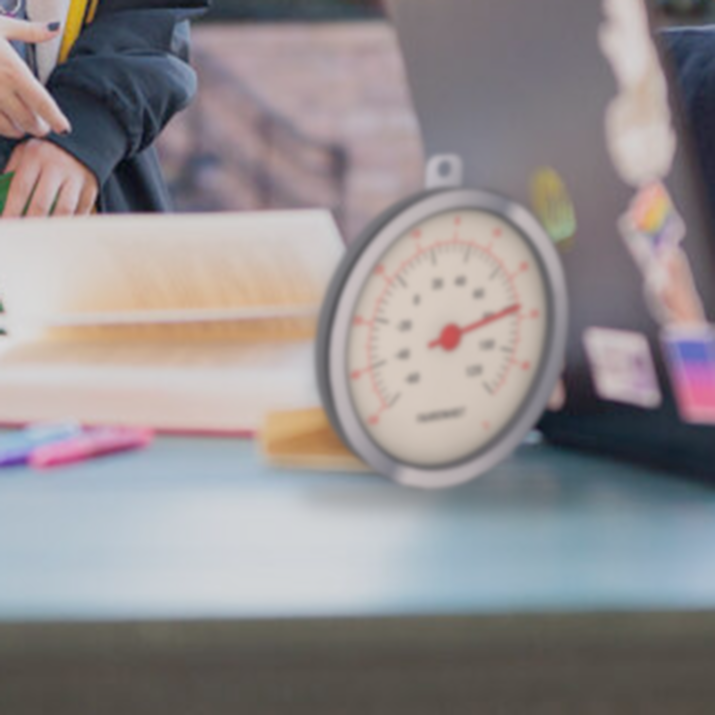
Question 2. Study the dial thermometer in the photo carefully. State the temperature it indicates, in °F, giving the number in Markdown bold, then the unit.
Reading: **80** °F
